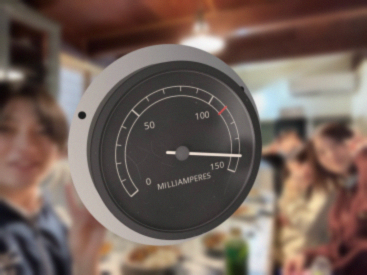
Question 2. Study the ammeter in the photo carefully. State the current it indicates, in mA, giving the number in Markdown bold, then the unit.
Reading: **140** mA
